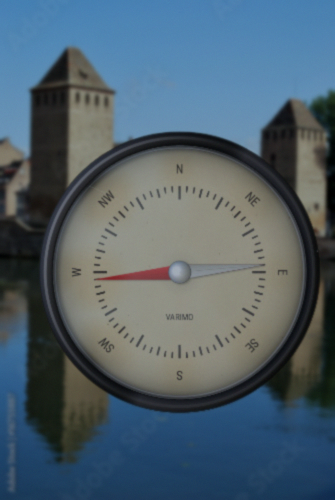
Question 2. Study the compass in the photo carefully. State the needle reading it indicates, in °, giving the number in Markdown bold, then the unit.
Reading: **265** °
